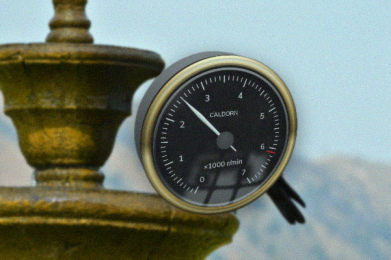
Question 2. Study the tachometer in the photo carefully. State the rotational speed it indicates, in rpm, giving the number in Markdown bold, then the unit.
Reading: **2500** rpm
